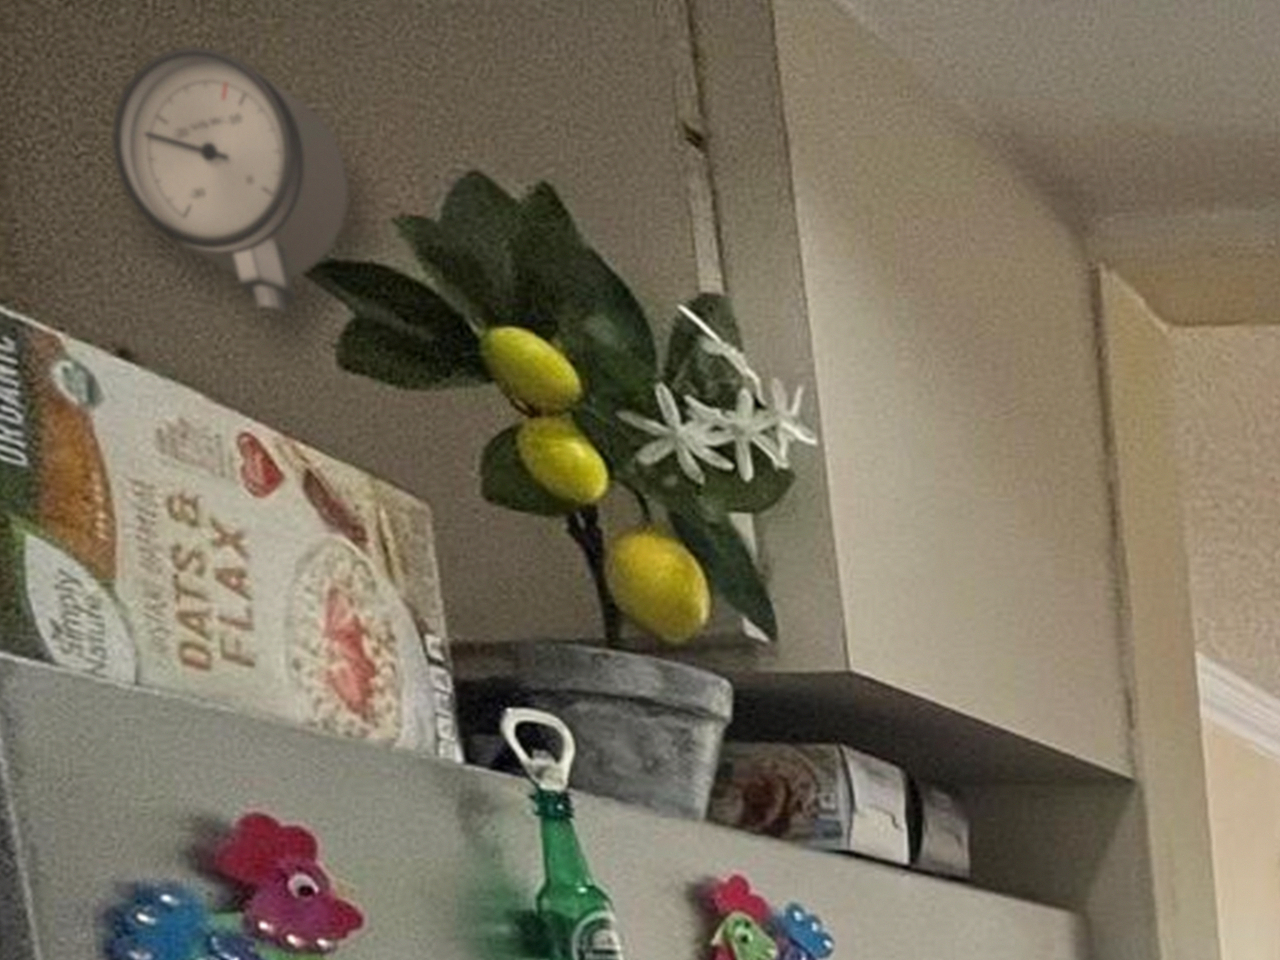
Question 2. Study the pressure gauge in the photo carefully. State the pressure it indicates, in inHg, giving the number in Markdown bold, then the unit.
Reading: **-22** inHg
